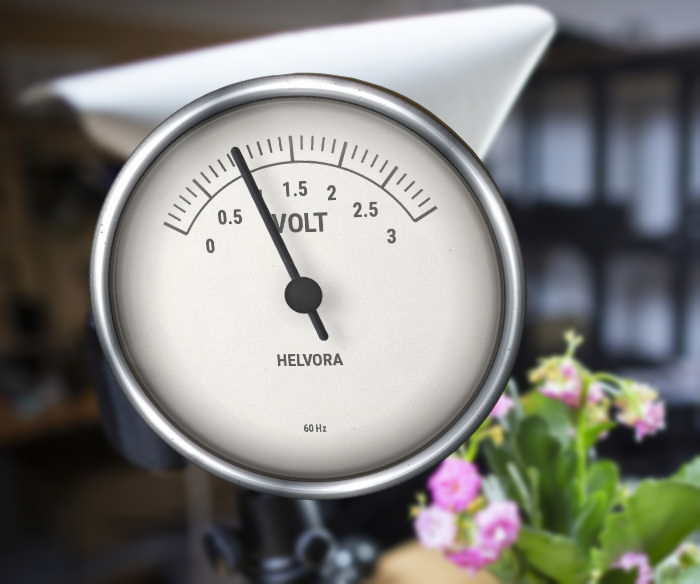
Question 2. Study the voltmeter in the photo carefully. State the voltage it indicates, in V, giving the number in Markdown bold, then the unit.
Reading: **1** V
